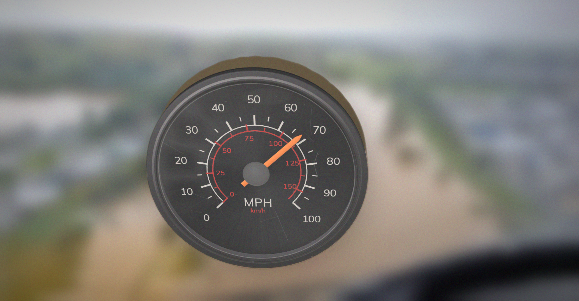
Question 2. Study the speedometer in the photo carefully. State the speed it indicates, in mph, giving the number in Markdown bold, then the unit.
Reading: **67.5** mph
